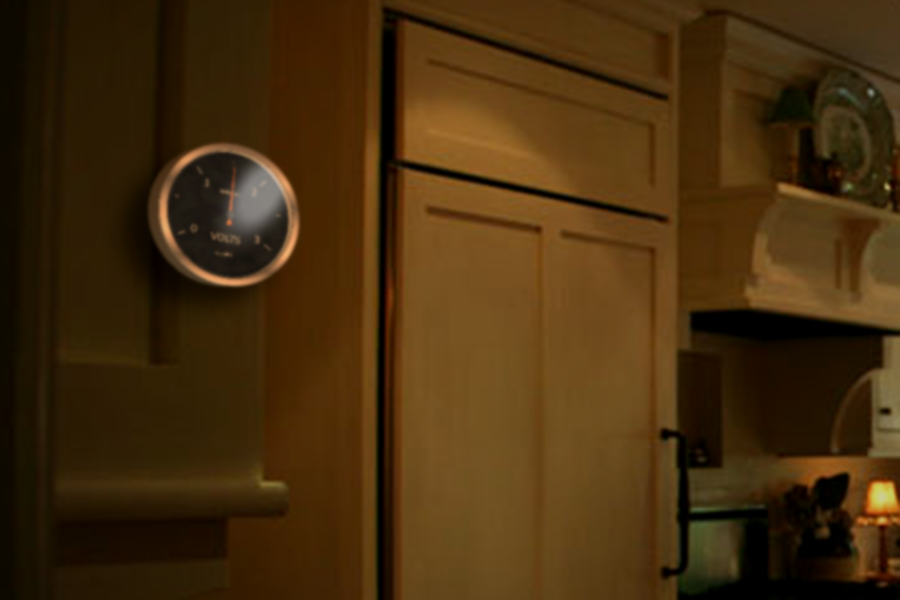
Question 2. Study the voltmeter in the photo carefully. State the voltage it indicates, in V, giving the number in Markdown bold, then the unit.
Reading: **1.5** V
